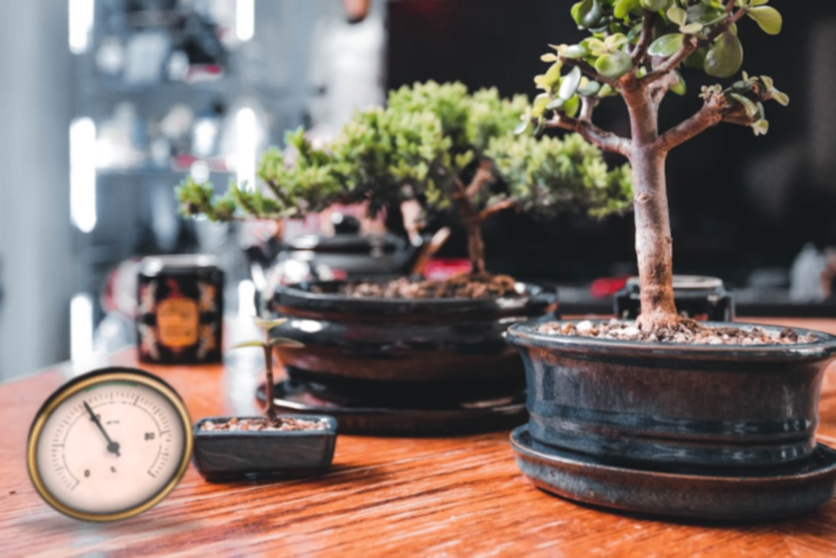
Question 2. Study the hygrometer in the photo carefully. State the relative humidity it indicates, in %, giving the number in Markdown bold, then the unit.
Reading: **40** %
